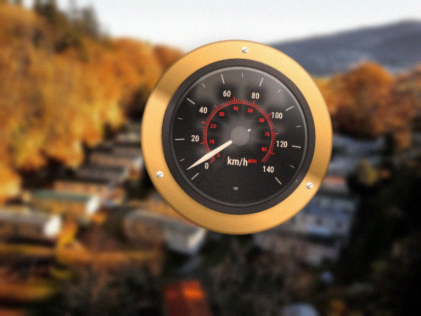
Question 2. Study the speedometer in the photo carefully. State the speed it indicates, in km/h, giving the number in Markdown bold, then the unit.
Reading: **5** km/h
